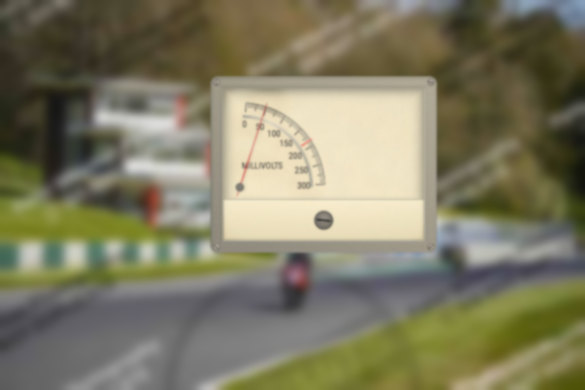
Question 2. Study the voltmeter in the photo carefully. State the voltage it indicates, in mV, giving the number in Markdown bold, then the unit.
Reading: **50** mV
